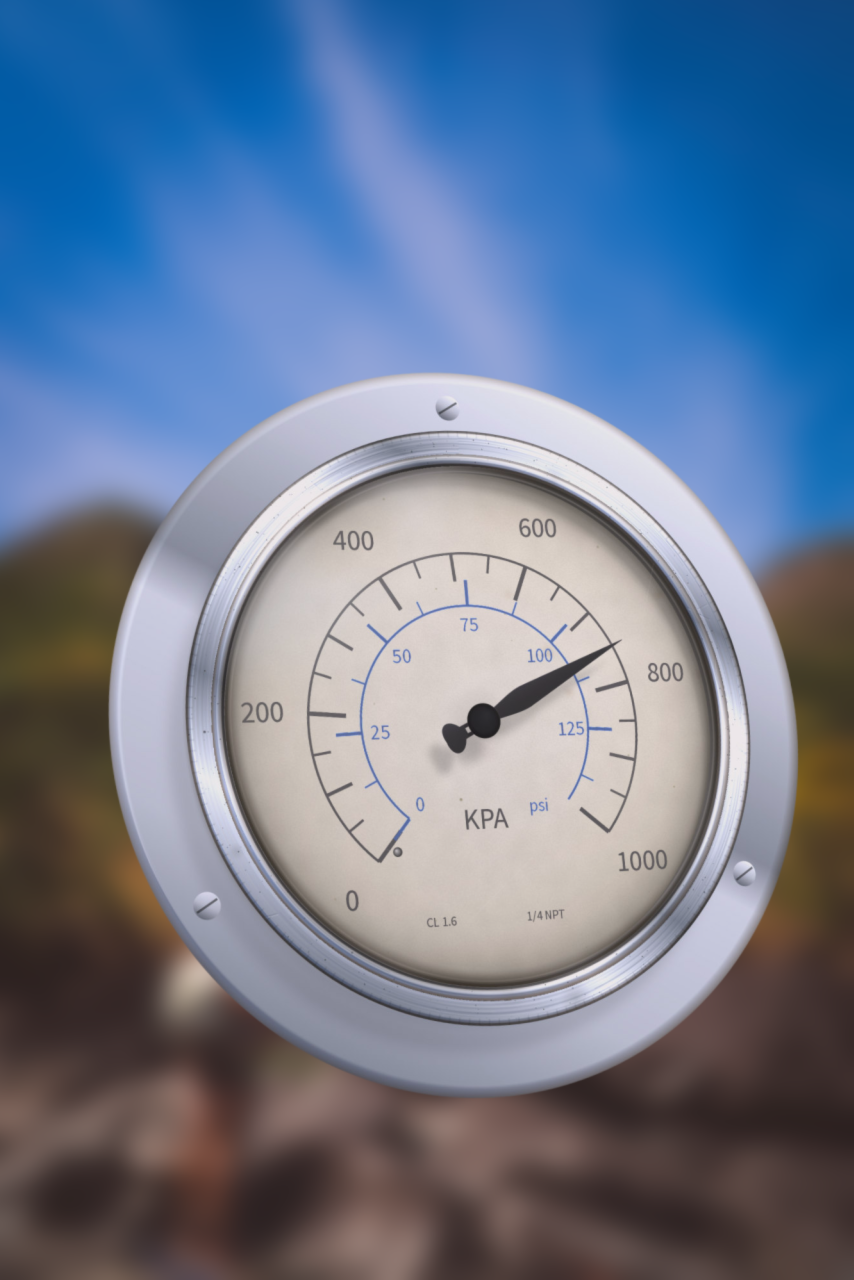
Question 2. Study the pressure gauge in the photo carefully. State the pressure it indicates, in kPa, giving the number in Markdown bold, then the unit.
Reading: **750** kPa
